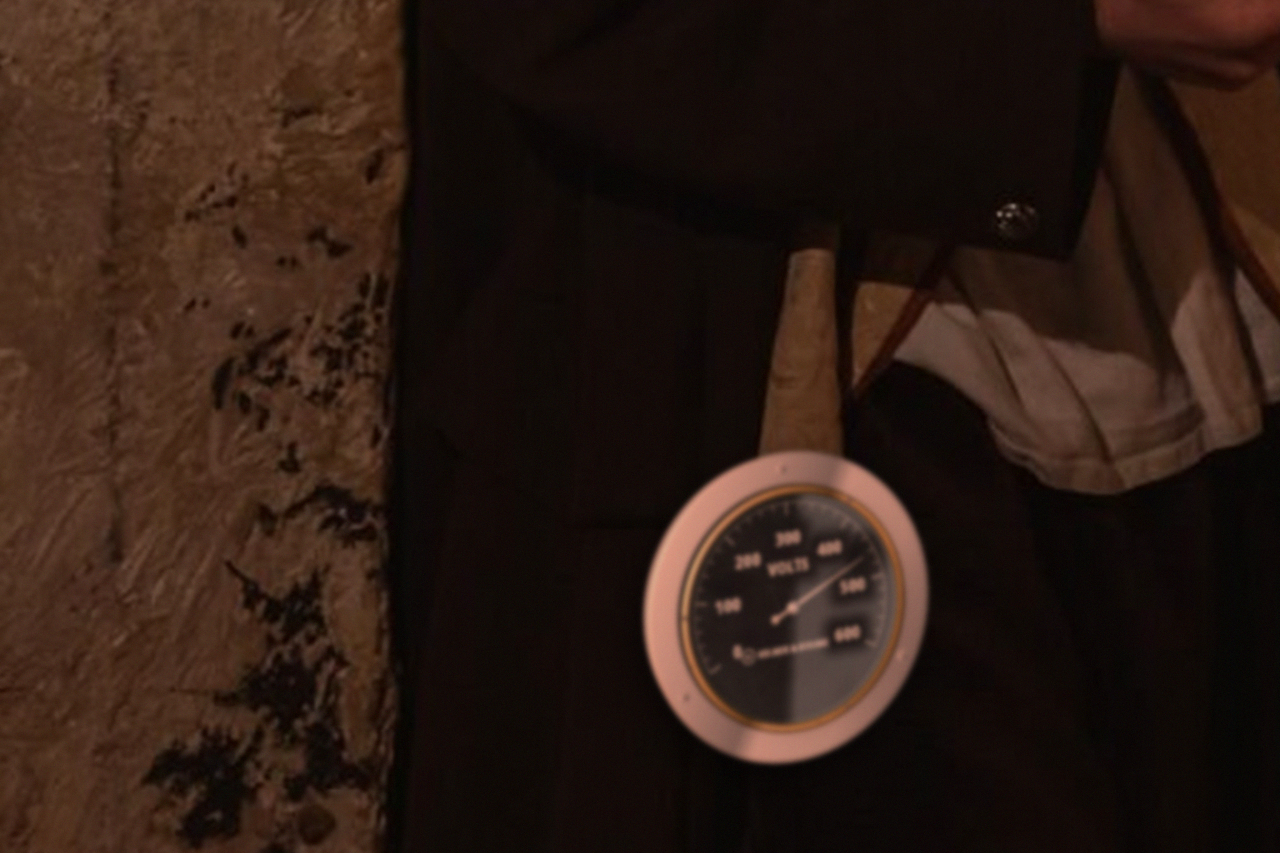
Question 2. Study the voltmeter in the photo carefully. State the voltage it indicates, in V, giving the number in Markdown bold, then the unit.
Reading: **460** V
